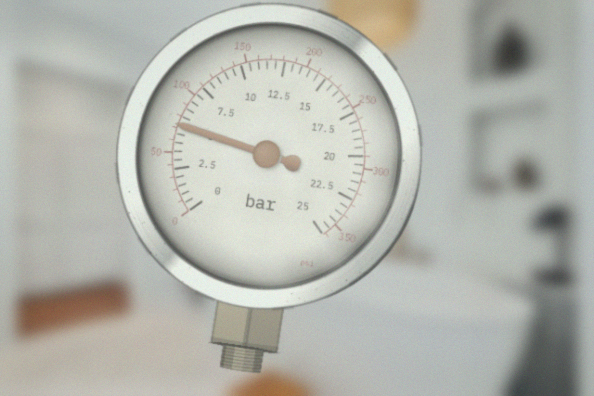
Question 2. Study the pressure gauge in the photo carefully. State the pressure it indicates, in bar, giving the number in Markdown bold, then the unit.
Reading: **5** bar
